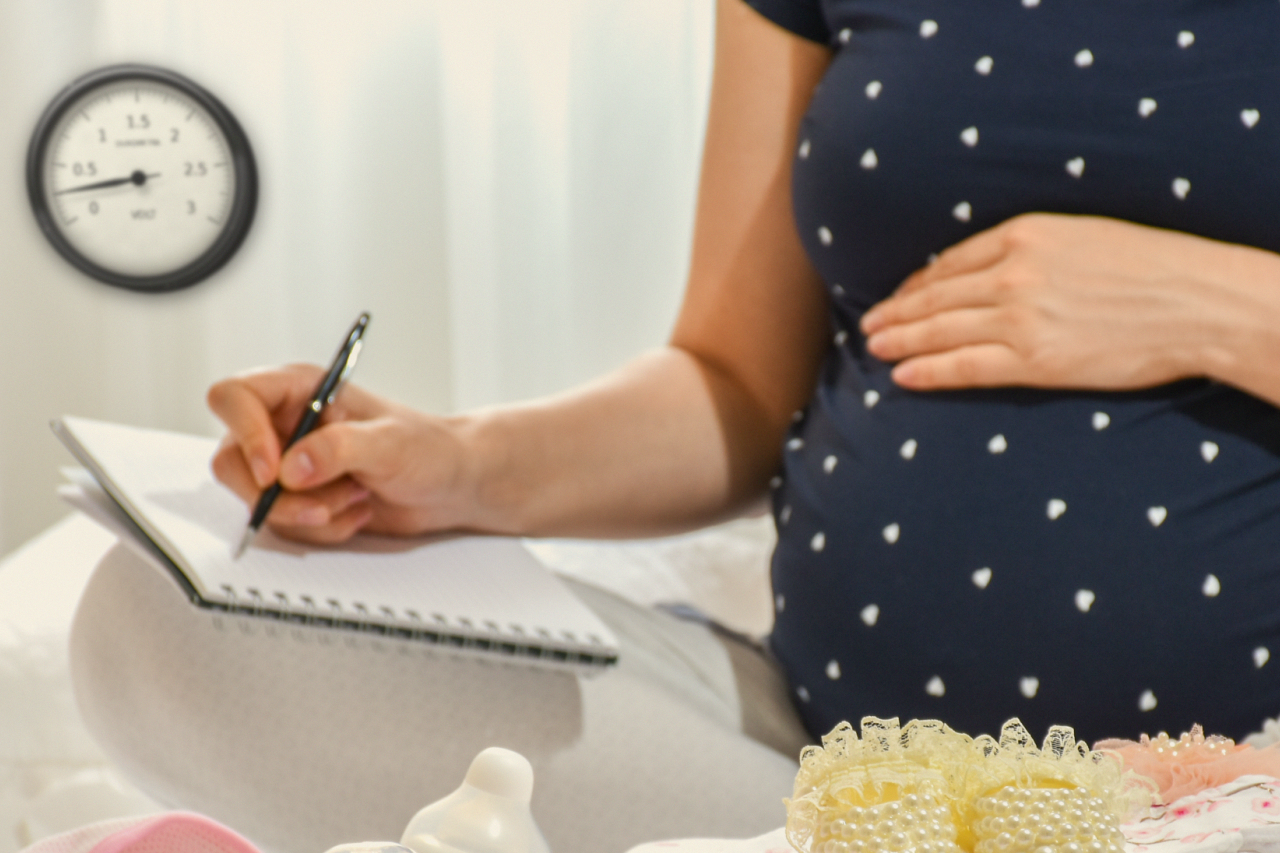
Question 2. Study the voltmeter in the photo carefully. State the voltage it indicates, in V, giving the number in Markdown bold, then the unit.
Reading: **0.25** V
